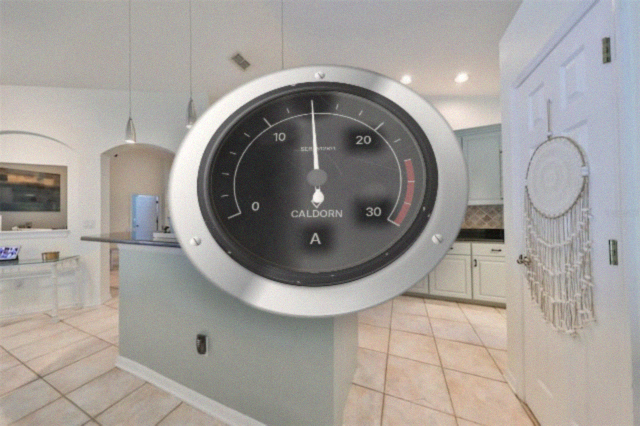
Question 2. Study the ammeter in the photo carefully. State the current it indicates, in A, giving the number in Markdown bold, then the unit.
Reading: **14** A
